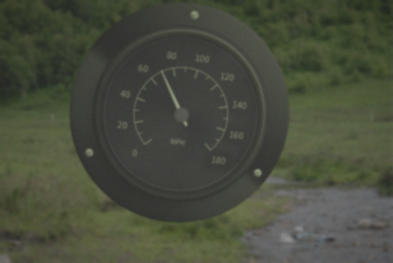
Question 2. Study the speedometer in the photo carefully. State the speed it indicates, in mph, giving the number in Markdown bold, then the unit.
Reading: **70** mph
